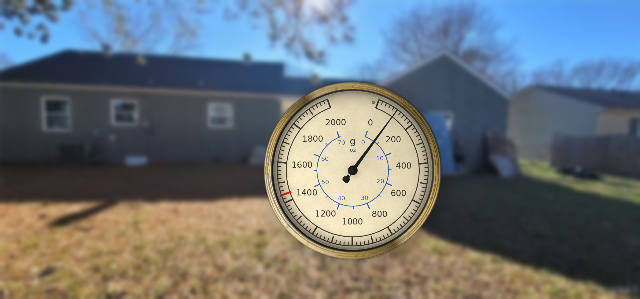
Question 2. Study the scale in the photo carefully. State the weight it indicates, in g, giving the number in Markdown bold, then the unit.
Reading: **100** g
